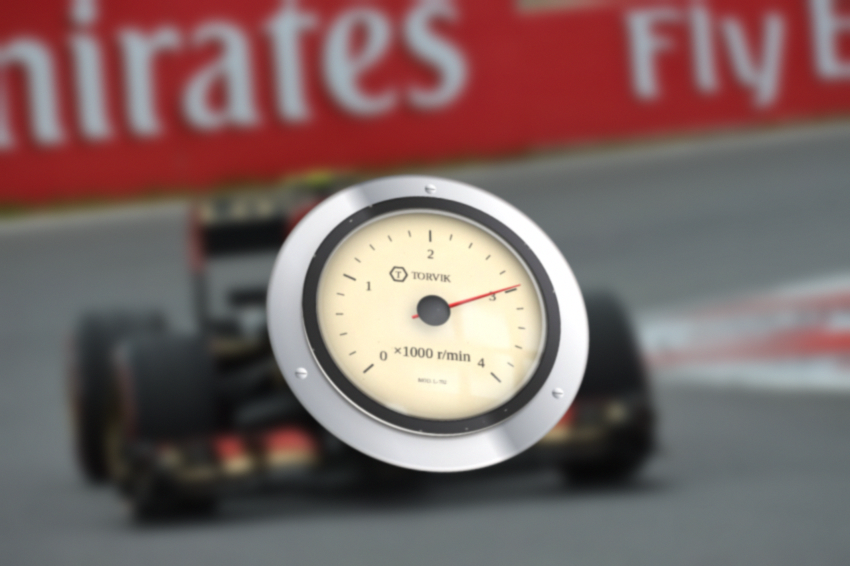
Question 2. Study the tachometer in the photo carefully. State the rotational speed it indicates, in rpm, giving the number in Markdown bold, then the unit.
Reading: **3000** rpm
